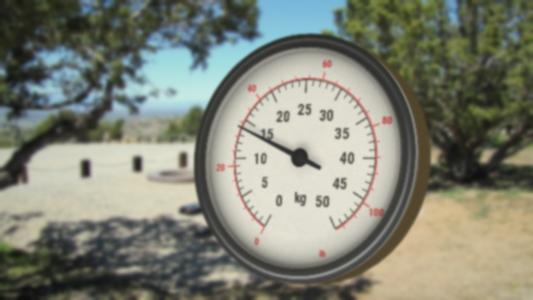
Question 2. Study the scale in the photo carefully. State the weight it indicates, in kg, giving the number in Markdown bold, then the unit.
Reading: **14** kg
